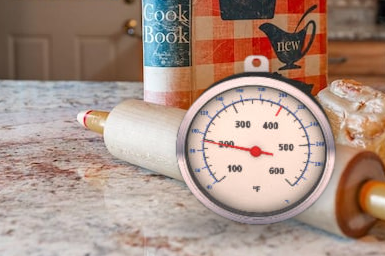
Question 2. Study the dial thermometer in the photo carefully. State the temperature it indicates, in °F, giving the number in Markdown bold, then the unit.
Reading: **200** °F
